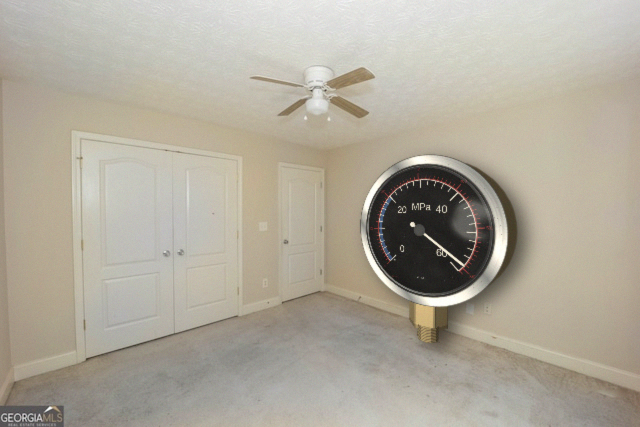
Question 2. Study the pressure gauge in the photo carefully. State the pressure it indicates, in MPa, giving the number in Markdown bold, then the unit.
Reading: **58** MPa
